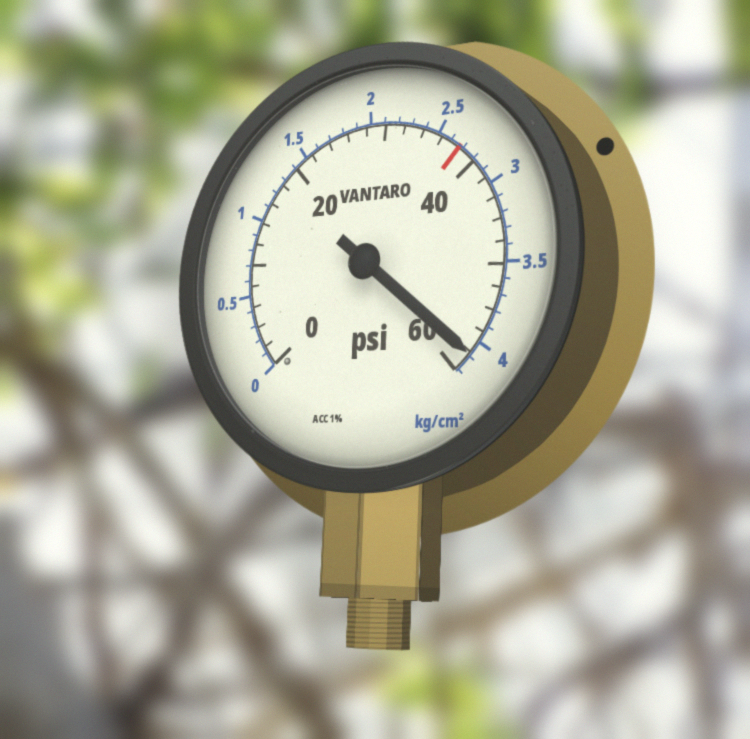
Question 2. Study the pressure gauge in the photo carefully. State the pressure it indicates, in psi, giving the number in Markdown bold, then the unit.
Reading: **58** psi
